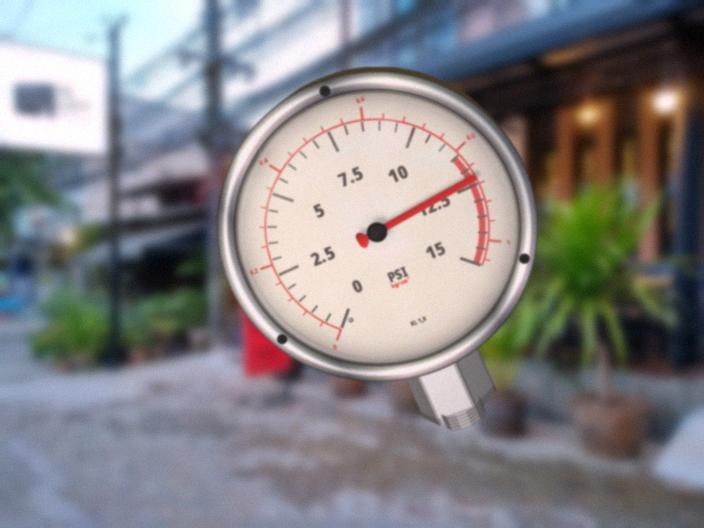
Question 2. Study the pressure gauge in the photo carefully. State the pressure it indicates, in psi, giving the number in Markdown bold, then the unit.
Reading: **12.25** psi
